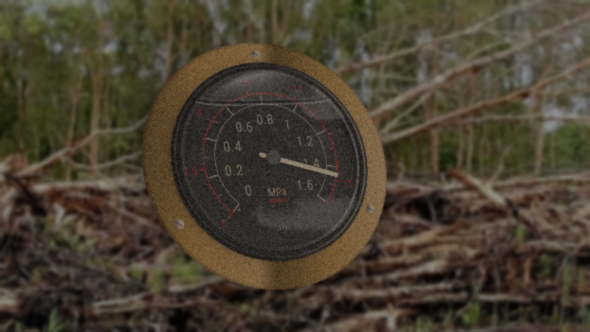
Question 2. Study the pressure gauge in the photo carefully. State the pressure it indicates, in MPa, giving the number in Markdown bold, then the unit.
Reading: **1.45** MPa
